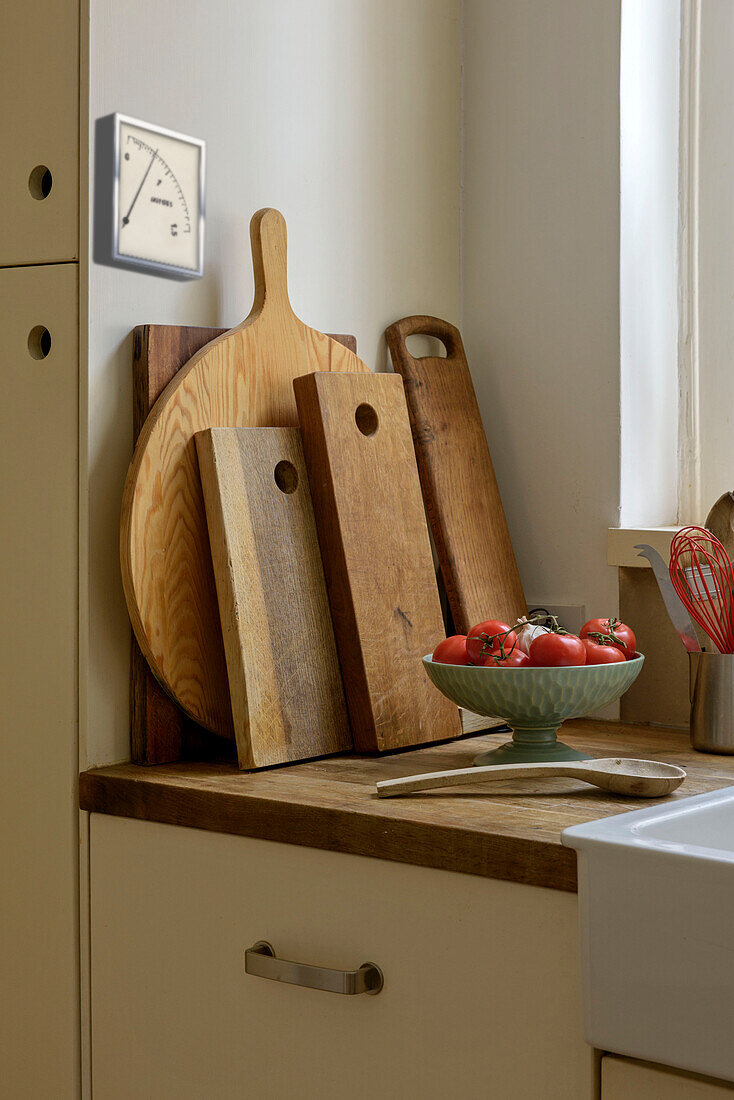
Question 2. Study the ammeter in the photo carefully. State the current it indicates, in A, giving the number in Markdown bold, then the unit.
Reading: **0.75** A
